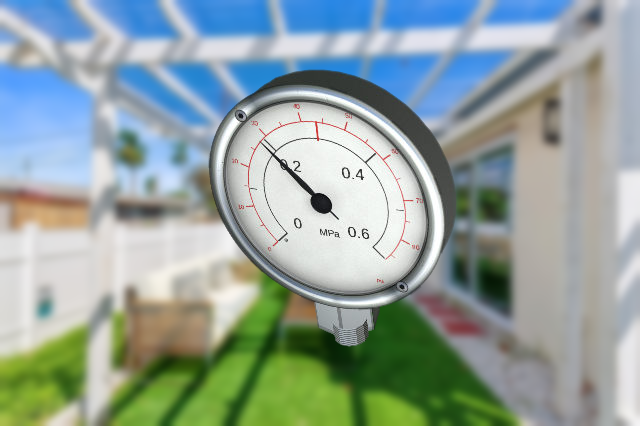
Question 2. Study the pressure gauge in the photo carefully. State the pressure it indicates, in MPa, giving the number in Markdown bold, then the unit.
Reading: **0.2** MPa
